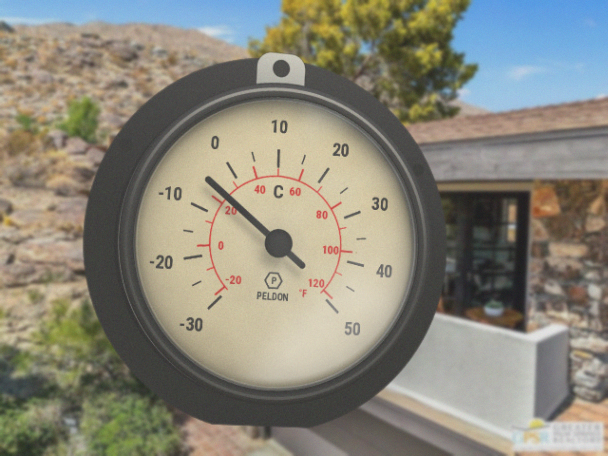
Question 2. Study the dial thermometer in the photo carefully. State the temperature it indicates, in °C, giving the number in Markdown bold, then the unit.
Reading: **-5** °C
